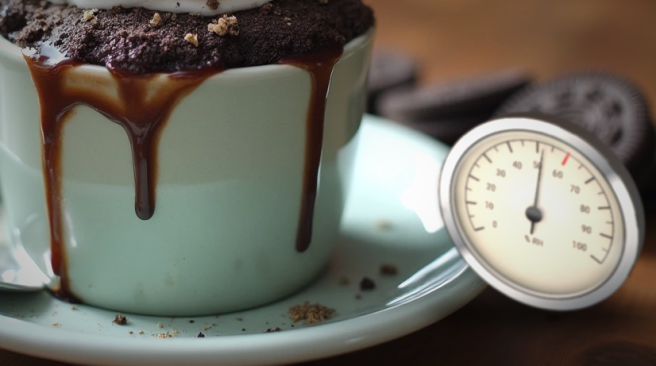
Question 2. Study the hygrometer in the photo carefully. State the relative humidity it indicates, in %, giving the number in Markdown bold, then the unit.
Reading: **52.5** %
